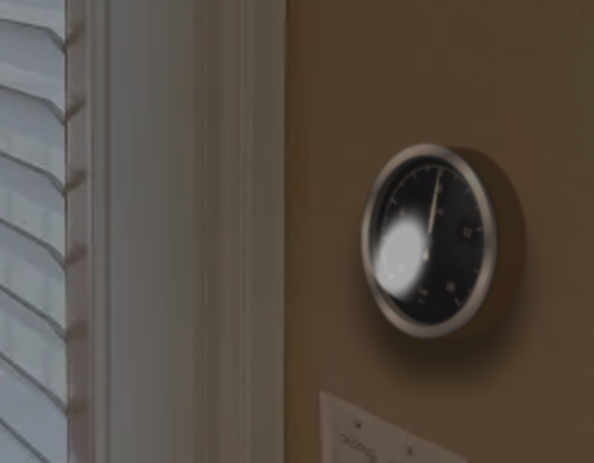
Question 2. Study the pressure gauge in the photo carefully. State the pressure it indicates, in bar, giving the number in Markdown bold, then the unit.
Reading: **8** bar
